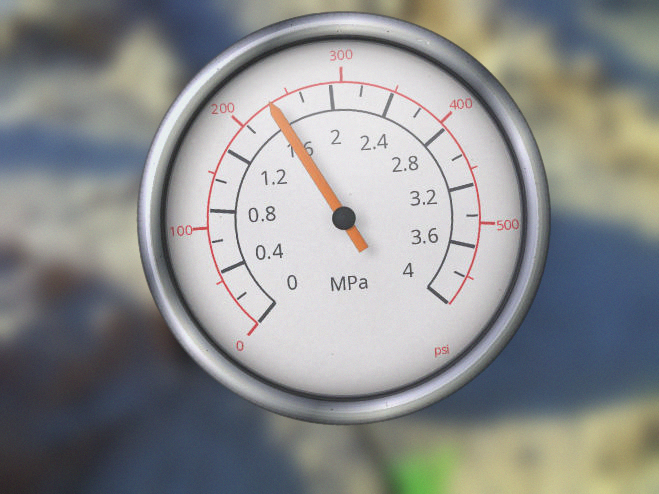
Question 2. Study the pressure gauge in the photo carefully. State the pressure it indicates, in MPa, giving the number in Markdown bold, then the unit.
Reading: **1.6** MPa
